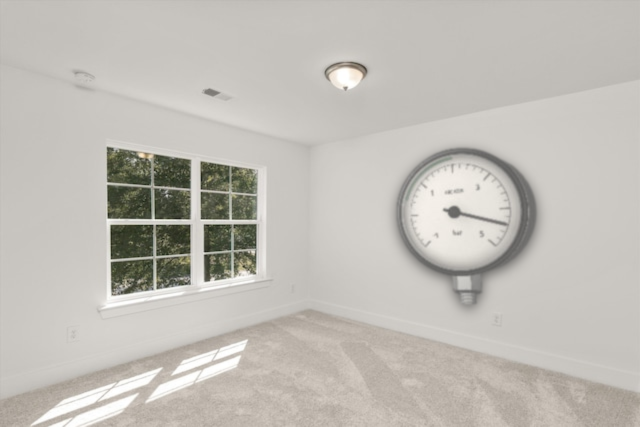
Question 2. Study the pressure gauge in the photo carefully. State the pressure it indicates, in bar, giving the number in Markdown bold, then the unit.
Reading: **4.4** bar
